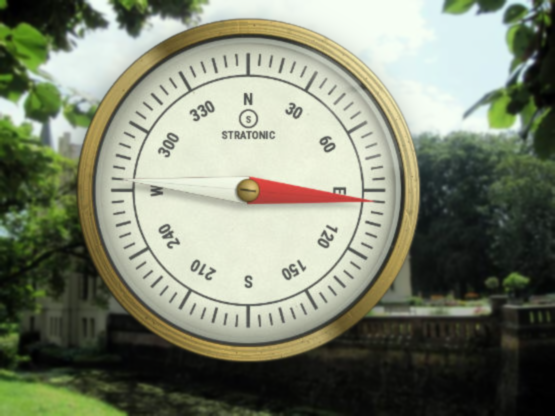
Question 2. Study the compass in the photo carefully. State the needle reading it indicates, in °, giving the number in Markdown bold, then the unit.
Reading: **95** °
